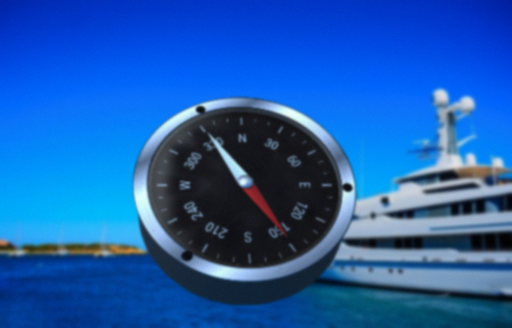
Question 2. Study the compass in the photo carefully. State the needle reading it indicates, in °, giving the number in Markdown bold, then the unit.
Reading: **150** °
